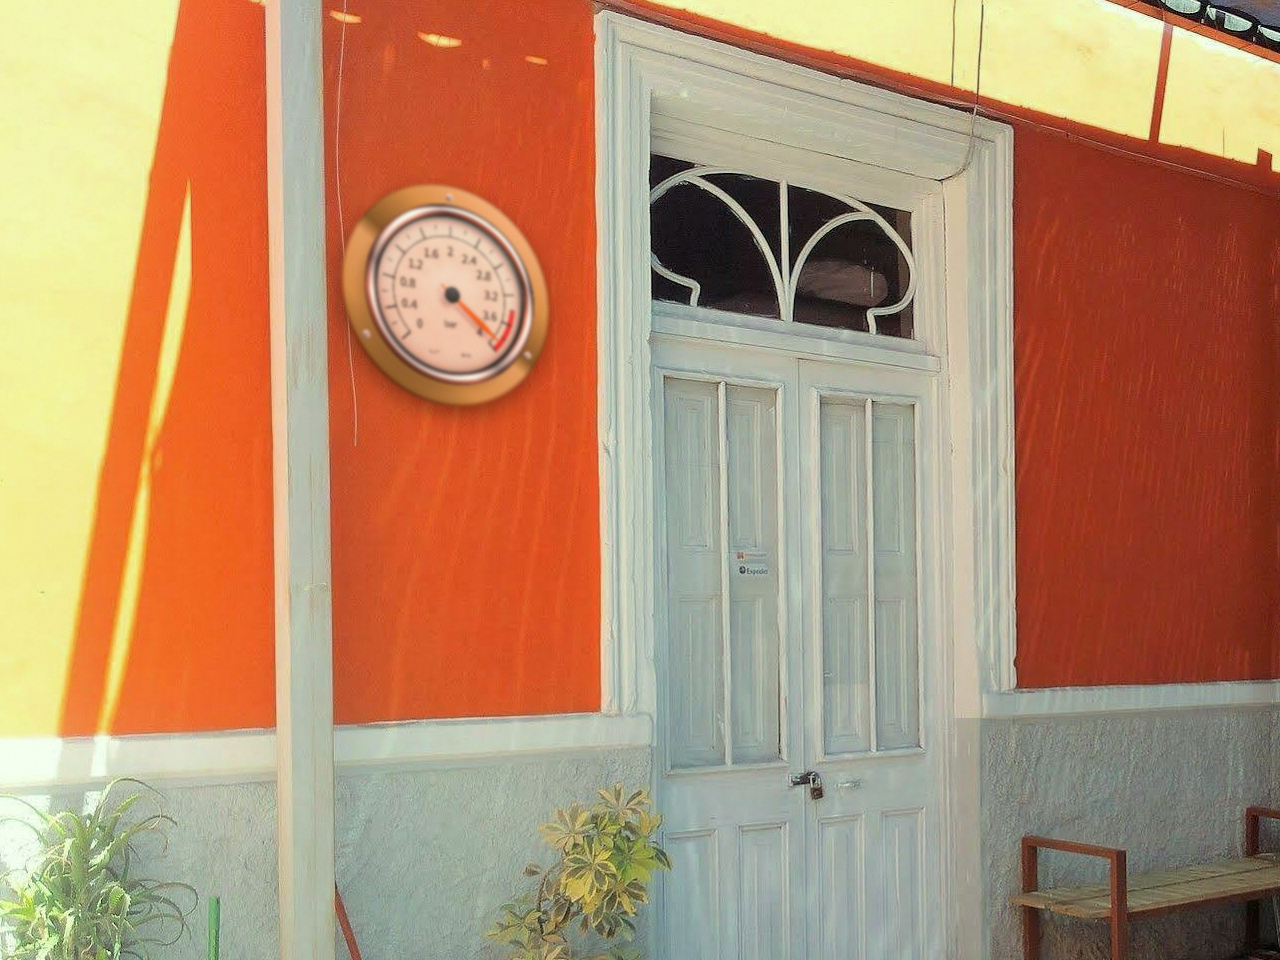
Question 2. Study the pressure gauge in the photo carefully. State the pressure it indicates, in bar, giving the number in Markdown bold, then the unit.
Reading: **3.9** bar
